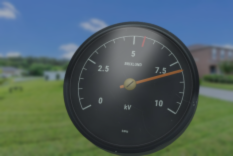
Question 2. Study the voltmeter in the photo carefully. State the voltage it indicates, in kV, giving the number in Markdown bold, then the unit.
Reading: **8** kV
